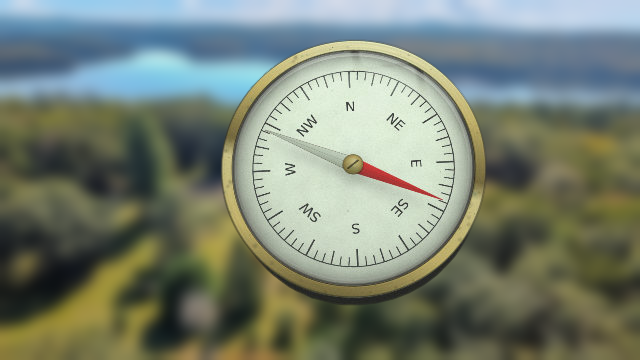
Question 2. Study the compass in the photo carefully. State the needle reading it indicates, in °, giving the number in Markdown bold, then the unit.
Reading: **115** °
